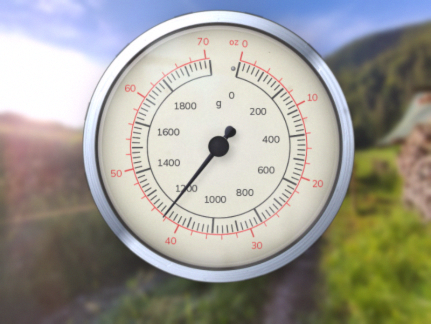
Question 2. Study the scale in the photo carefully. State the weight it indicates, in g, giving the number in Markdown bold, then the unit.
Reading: **1200** g
